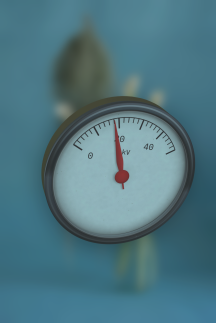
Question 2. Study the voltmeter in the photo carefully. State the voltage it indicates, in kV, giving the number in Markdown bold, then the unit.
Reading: **18** kV
